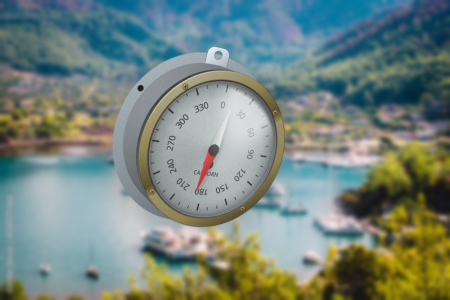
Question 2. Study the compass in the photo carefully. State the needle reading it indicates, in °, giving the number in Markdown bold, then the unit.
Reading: **190** °
